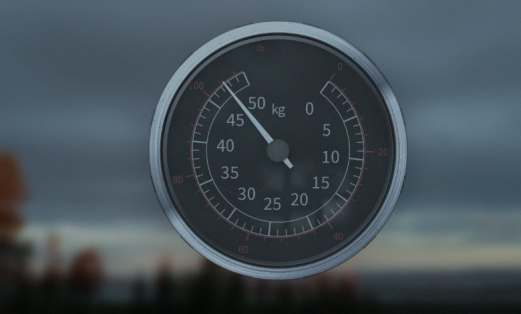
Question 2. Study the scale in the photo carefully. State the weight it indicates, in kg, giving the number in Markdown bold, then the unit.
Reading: **47.5** kg
